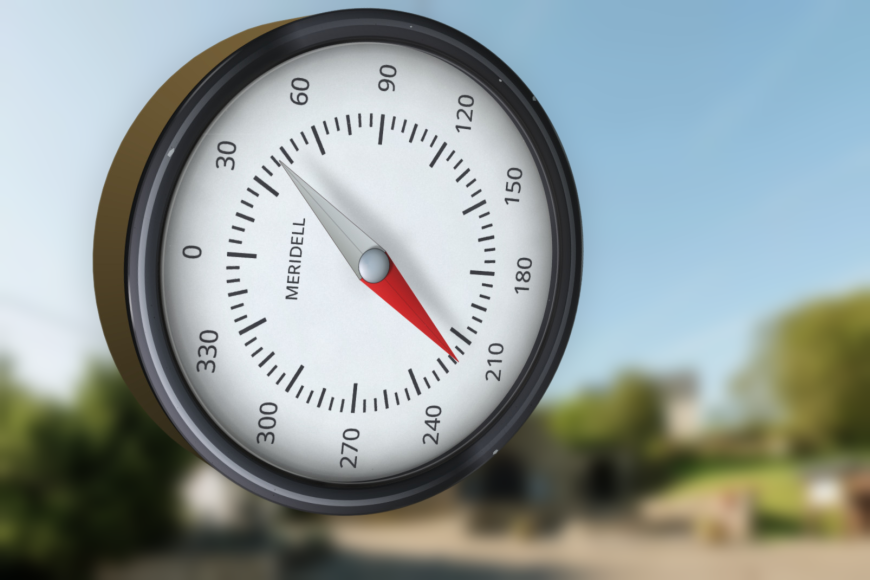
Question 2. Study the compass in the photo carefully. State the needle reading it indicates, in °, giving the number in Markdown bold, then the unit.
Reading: **220** °
